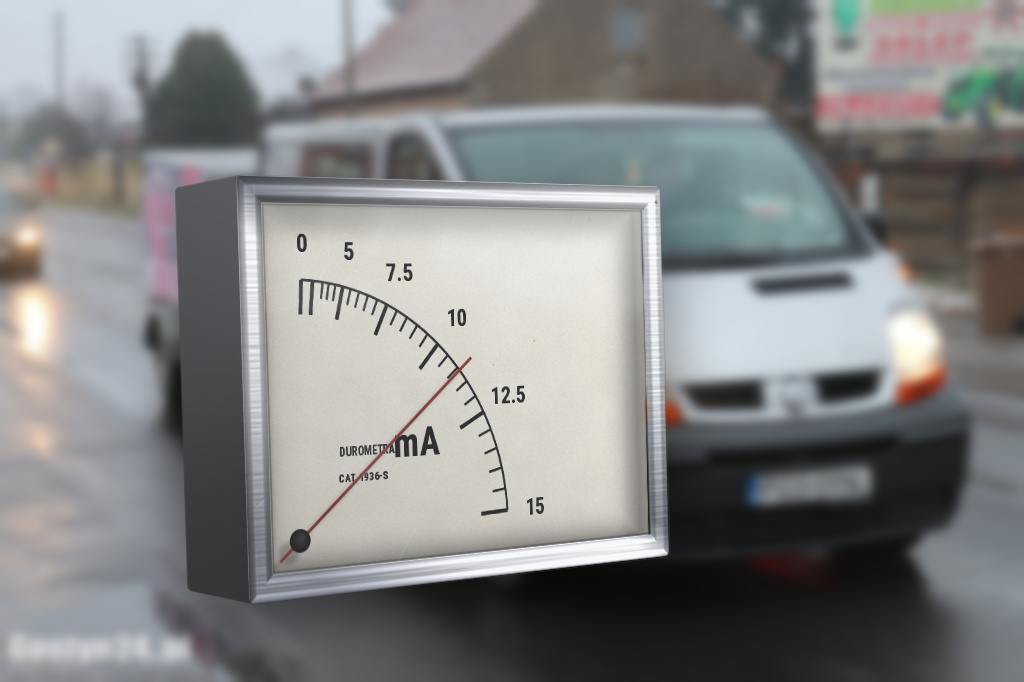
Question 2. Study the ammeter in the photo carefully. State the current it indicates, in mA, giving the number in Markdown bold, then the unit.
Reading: **11** mA
